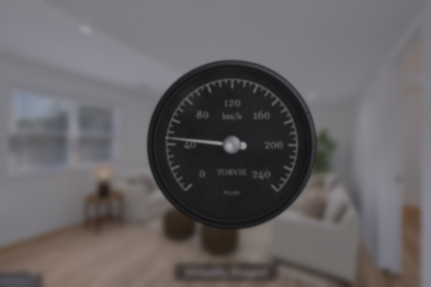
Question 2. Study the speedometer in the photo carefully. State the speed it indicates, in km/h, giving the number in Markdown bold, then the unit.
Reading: **45** km/h
